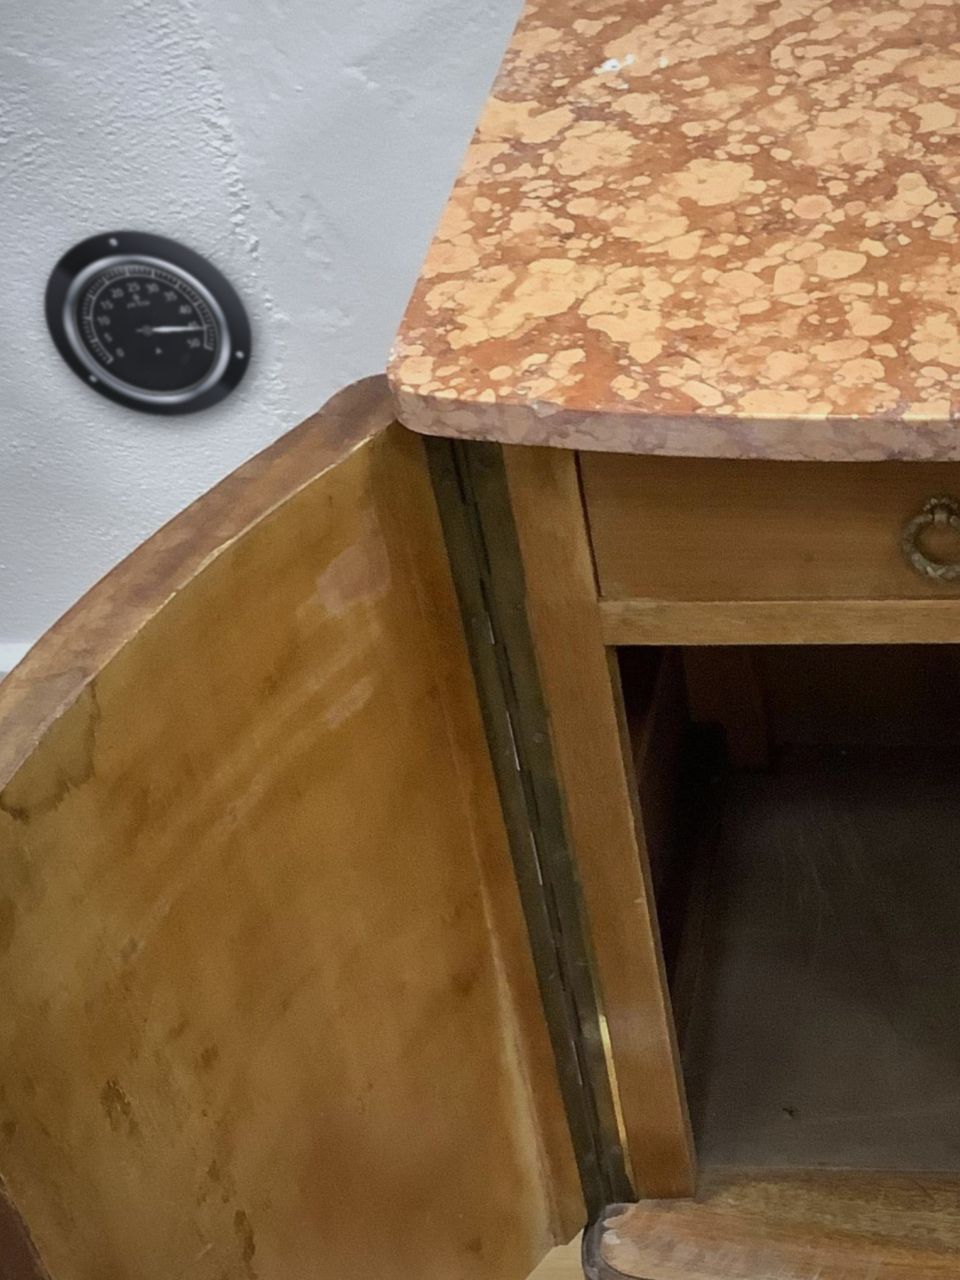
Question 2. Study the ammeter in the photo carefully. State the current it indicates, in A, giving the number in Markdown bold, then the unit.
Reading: **45** A
